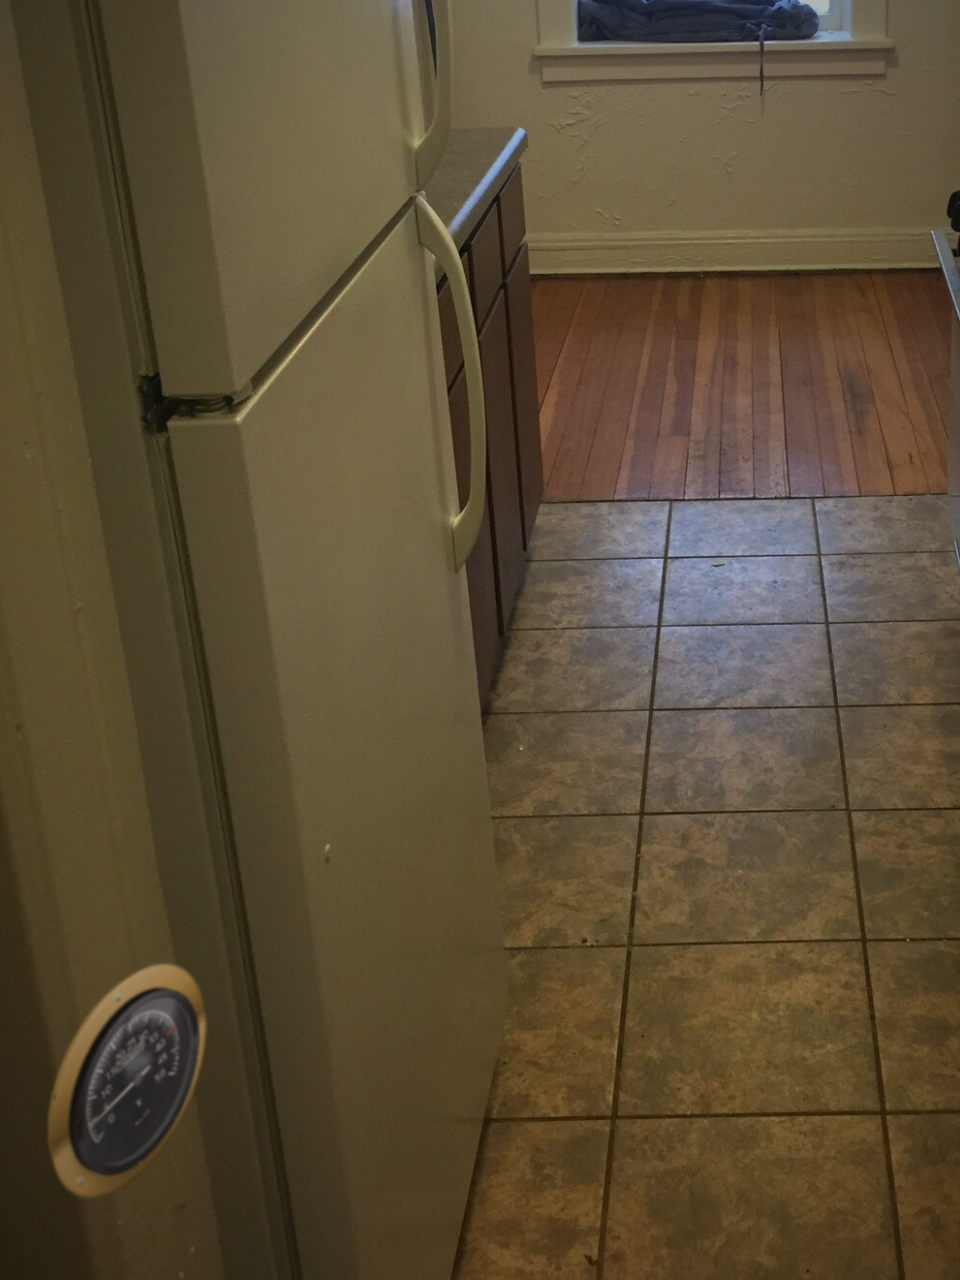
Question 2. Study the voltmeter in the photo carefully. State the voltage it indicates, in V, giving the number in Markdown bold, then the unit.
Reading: **5** V
